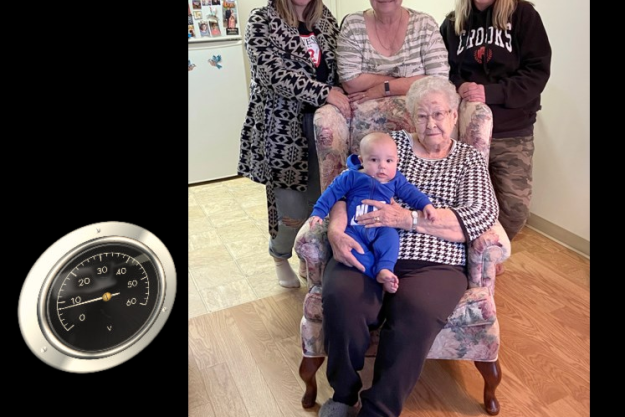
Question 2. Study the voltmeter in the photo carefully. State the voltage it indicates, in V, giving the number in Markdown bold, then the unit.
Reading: **8** V
